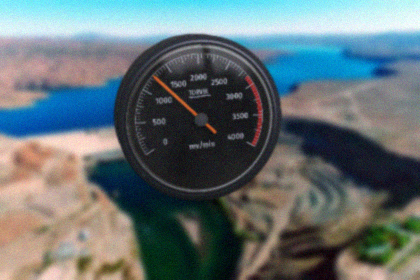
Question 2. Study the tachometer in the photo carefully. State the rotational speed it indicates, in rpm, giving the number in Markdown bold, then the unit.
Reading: **1250** rpm
